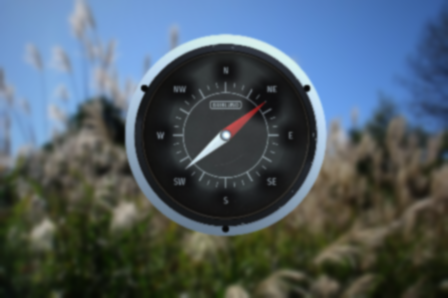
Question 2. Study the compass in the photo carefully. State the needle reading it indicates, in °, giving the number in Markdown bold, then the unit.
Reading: **50** °
